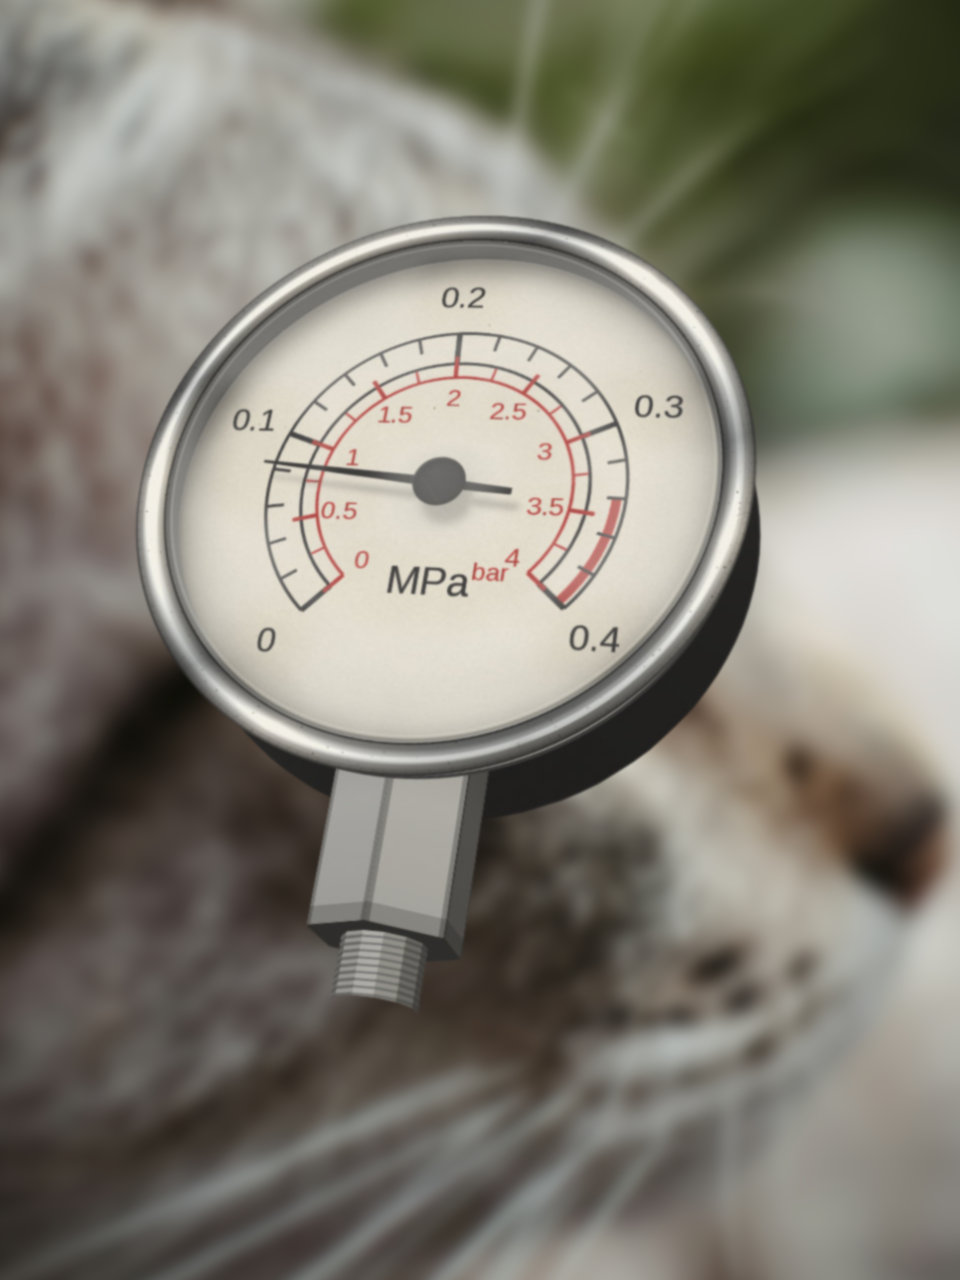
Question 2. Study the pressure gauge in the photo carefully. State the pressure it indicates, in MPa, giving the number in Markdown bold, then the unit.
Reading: **0.08** MPa
